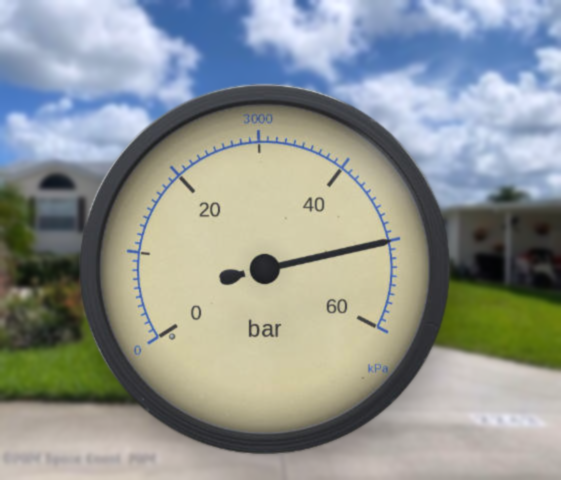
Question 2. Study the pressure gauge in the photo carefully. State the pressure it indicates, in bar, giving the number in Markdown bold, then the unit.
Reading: **50** bar
